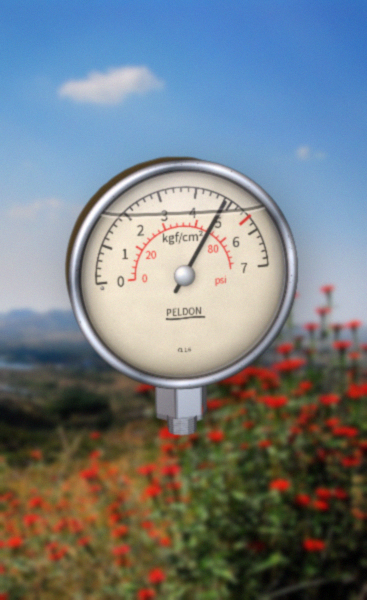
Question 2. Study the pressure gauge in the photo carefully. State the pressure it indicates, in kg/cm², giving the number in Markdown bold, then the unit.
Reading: **4.8** kg/cm²
